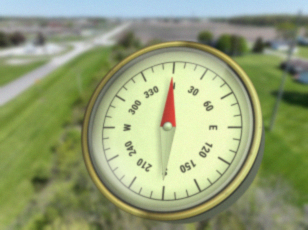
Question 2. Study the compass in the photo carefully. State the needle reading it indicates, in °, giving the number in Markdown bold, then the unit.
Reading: **0** °
